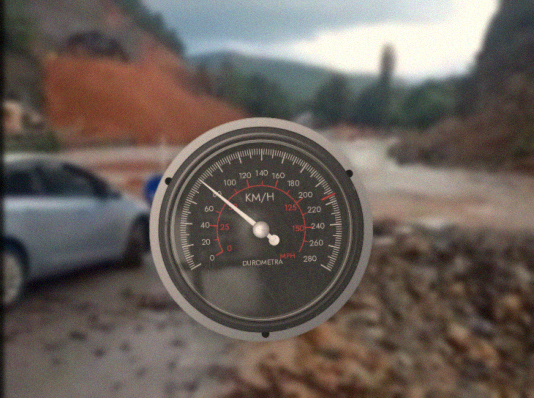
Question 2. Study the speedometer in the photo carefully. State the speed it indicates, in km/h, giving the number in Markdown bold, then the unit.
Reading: **80** km/h
